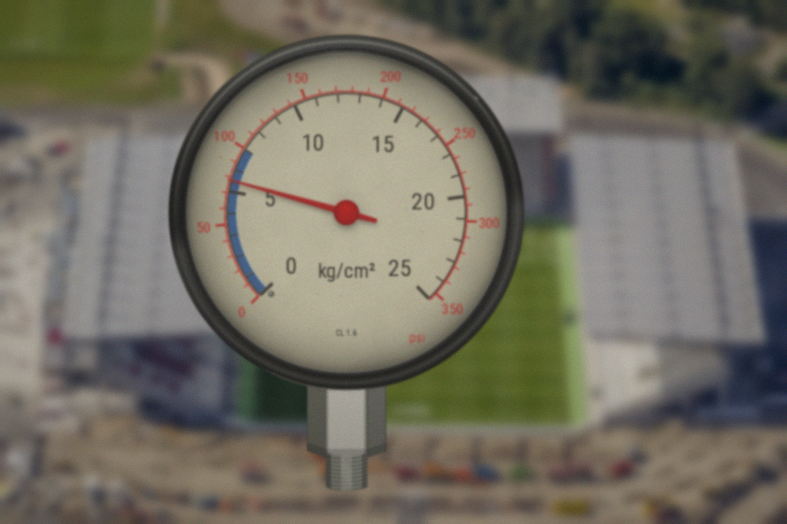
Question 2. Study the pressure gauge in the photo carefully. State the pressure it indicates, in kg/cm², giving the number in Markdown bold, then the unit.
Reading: **5.5** kg/cm²
